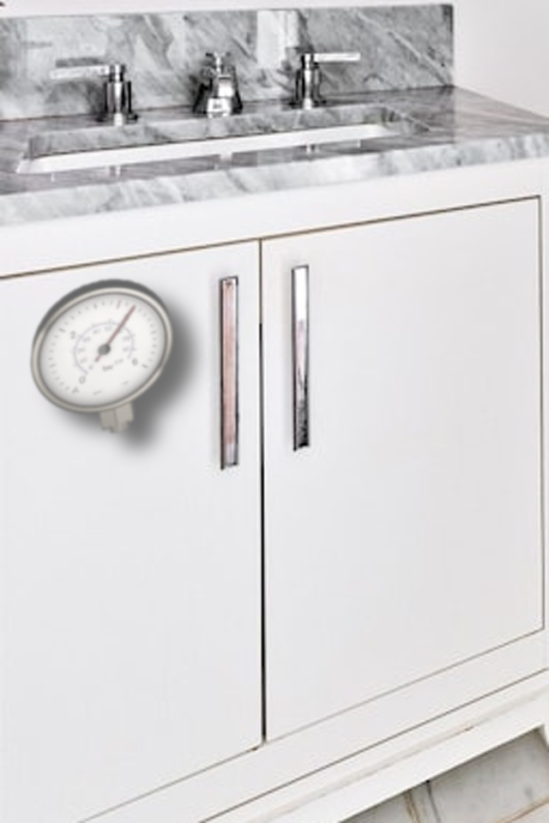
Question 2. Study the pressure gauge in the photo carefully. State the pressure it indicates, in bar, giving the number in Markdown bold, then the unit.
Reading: **4** bar
